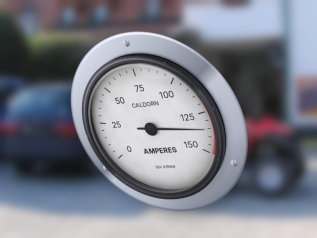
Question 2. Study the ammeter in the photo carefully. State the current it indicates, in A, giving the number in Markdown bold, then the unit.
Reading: **135** A
